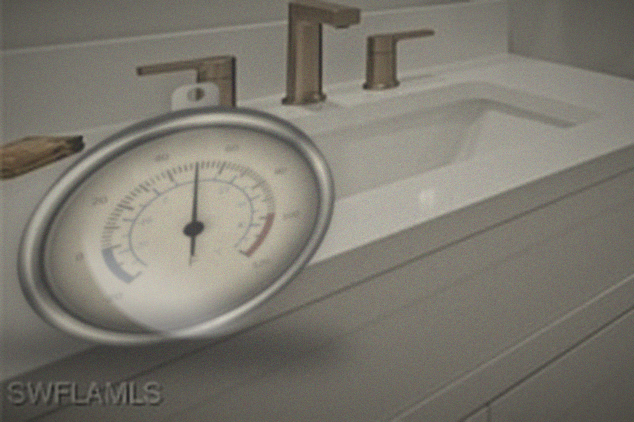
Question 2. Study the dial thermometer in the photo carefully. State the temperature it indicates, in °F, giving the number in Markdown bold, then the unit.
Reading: **50** °F
